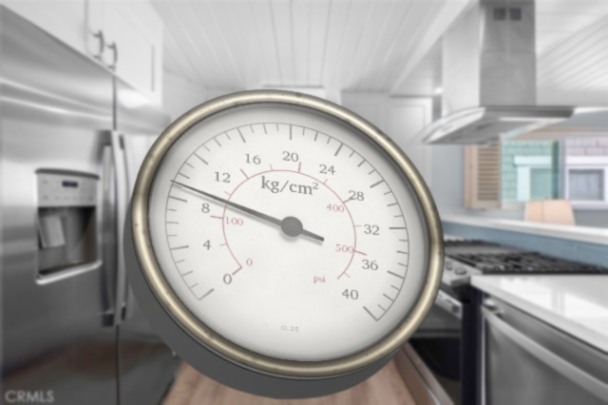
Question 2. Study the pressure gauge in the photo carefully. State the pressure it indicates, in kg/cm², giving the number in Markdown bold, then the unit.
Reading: **9** kg/cm²
